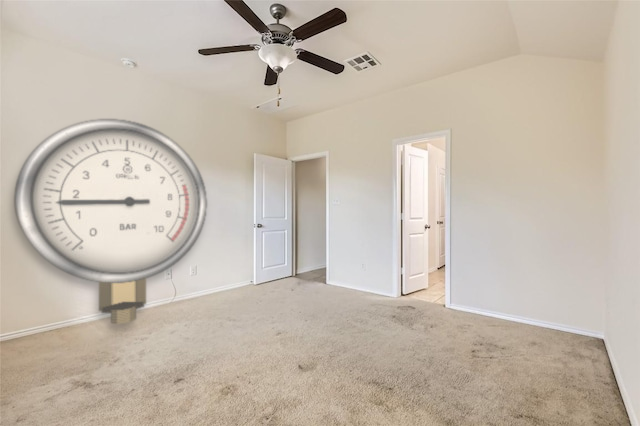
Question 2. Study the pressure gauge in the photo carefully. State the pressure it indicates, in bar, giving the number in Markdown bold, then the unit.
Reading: **1.6** bar
